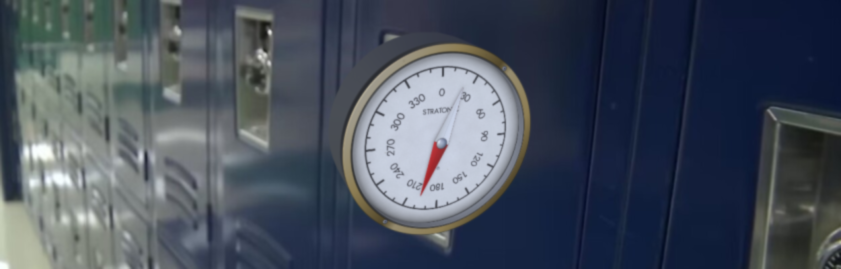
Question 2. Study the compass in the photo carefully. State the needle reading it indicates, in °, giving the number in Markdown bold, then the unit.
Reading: **200** °
